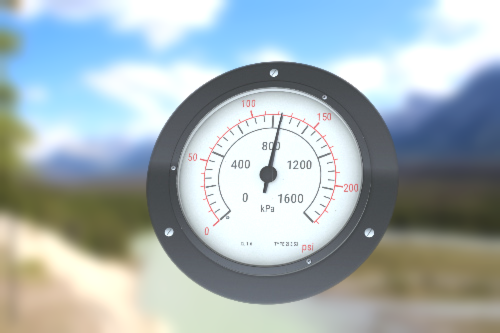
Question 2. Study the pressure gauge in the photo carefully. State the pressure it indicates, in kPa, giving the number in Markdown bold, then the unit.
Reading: **850** kPa
